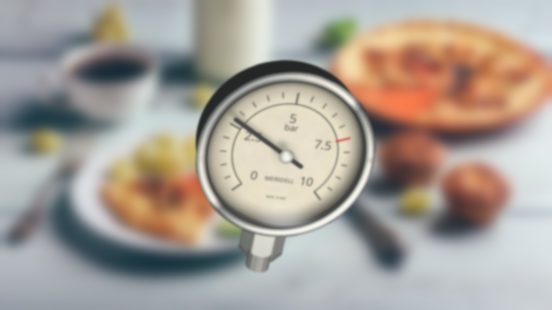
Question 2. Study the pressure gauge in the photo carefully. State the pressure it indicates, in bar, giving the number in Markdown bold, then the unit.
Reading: **2.75** bar
